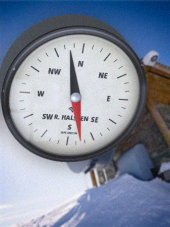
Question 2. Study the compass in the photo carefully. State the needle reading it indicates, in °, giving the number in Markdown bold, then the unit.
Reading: **165** °
